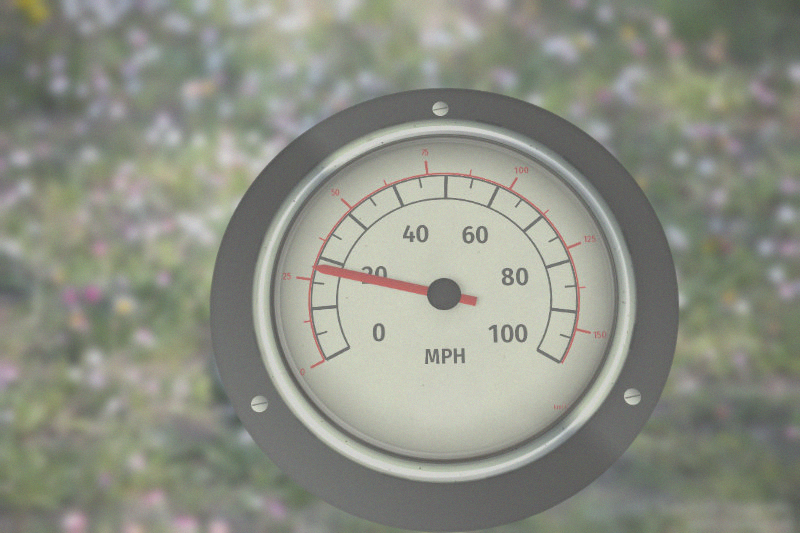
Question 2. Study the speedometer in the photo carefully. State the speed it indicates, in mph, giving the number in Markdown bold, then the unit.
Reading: **17.5** mph
